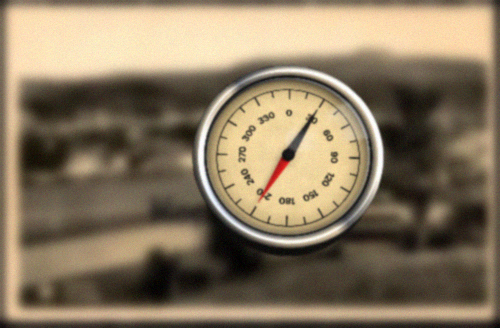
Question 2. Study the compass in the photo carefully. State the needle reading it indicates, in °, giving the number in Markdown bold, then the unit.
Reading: **210** °
